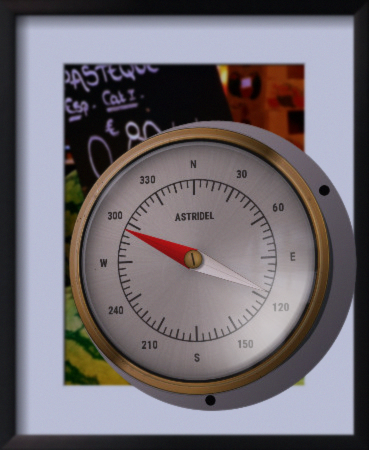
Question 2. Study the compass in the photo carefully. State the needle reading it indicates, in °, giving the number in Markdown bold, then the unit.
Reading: **295** °
